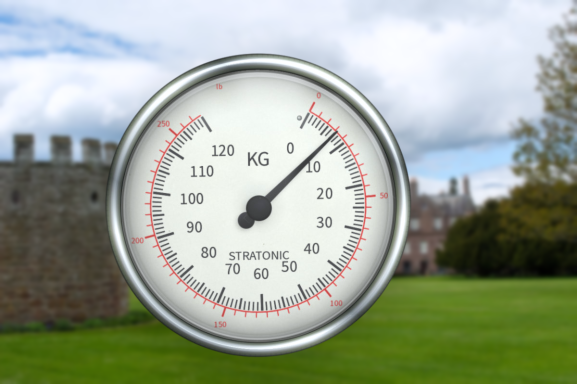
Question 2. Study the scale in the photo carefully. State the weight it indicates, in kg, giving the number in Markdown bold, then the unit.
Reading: **7** kg
